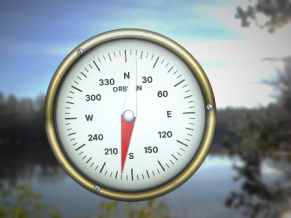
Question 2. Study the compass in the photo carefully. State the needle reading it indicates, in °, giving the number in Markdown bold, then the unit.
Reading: **190** °
